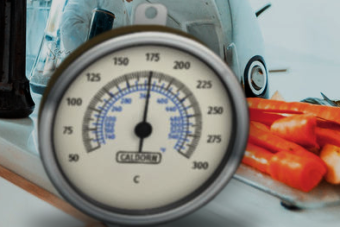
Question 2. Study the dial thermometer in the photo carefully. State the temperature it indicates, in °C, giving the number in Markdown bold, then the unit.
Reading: **175** °C
